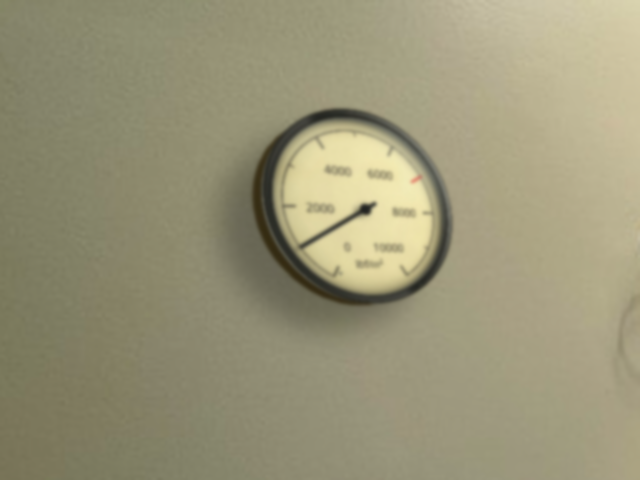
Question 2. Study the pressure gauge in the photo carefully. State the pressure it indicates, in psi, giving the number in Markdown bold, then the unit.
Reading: **1000** psi
